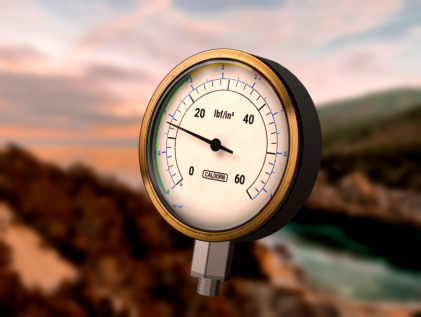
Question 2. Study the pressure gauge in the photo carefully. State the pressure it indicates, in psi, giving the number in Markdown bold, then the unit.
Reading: **13** psi
